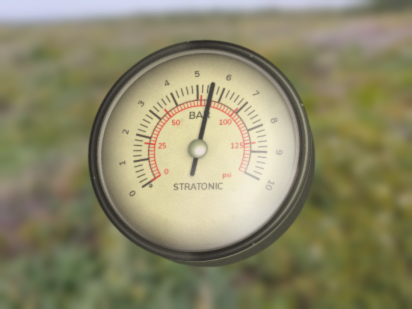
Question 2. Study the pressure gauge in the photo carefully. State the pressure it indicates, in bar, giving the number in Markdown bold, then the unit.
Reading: **5.6** bar
